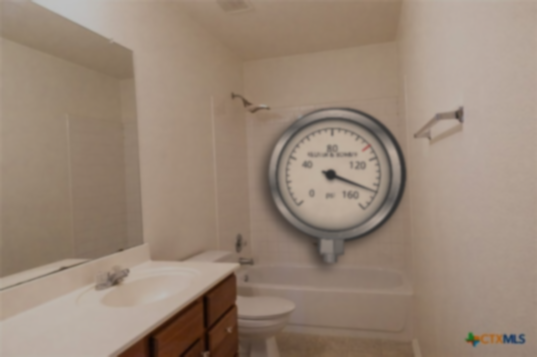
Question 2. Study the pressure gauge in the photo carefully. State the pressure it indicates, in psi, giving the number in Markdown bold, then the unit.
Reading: **145** psi
